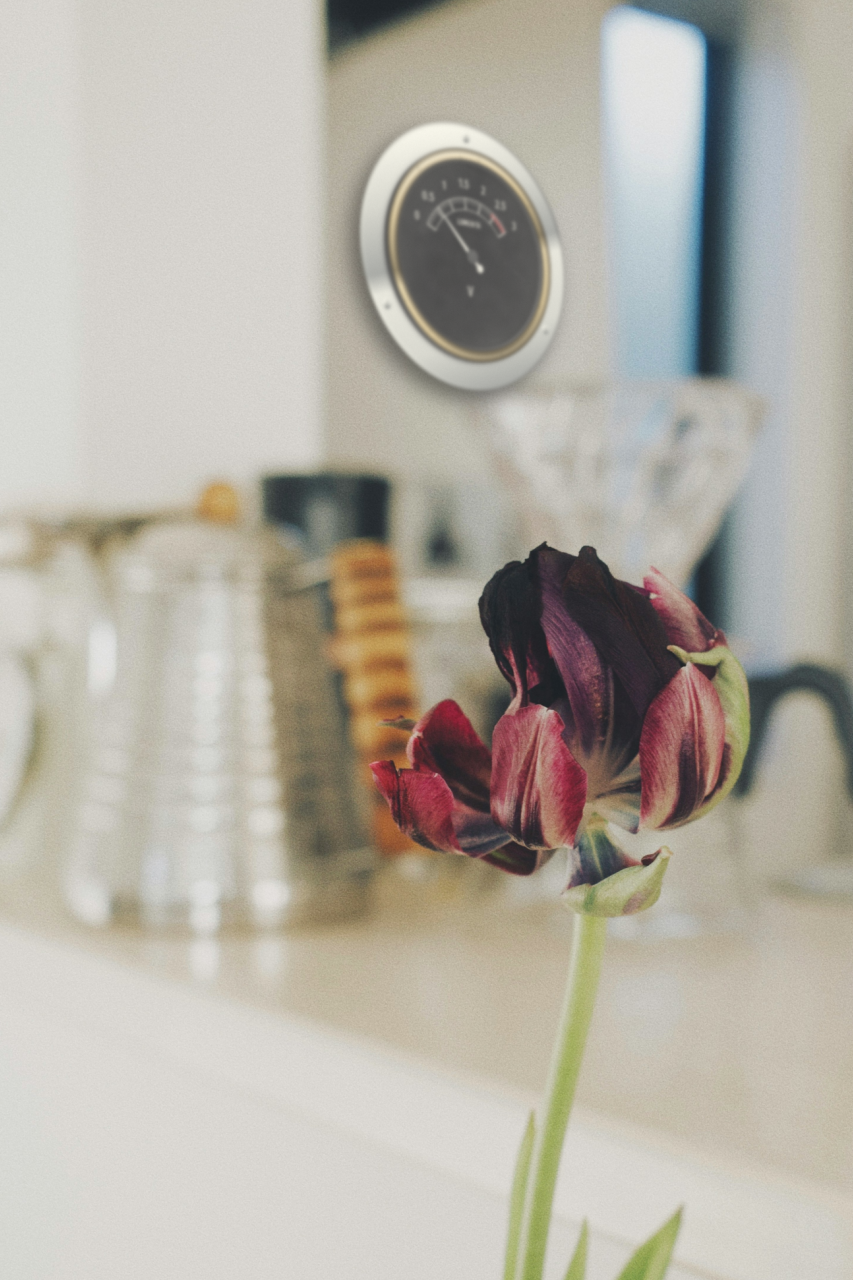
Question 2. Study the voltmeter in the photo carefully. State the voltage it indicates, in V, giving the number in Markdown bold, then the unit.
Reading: **0.5** V
